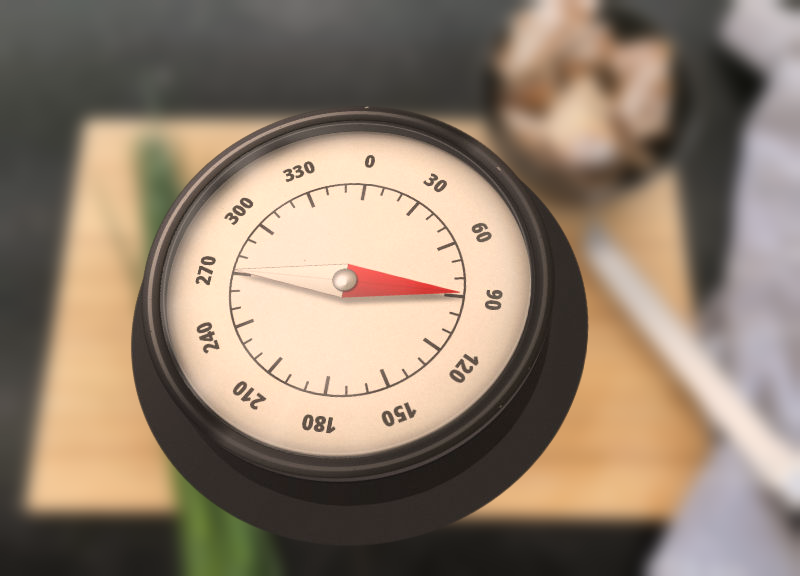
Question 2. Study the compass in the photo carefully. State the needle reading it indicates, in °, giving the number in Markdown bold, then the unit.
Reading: **90** °
